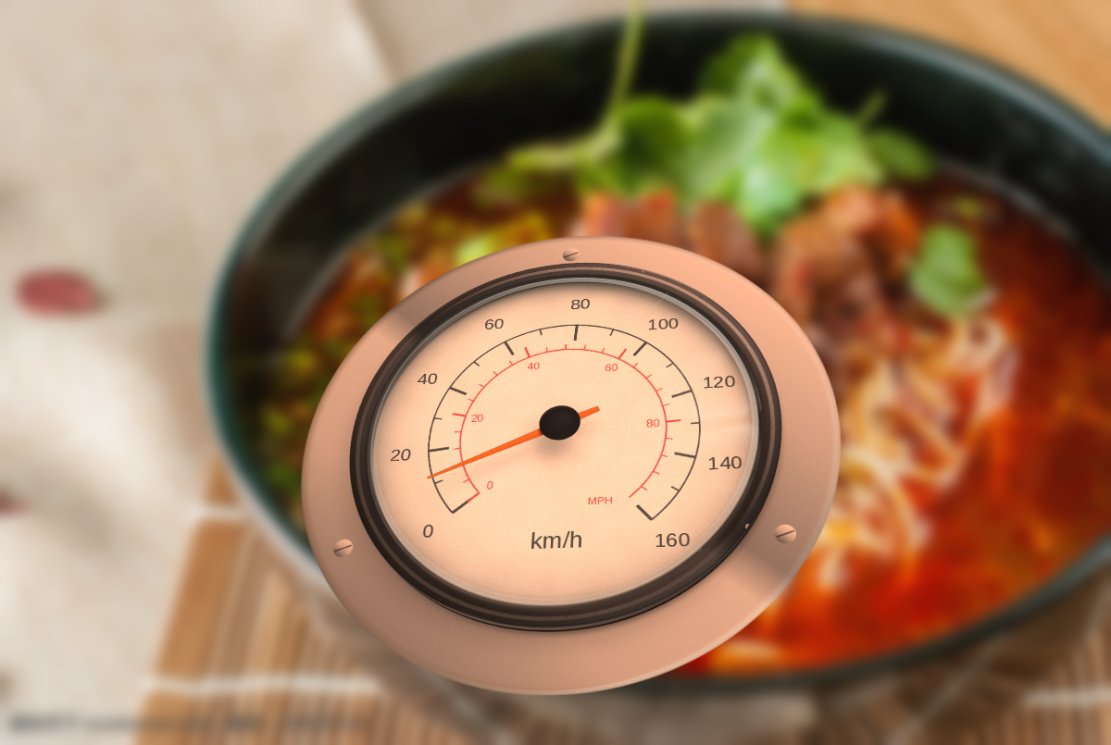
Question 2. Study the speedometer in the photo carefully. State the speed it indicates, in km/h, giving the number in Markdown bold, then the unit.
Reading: **10** km/h
